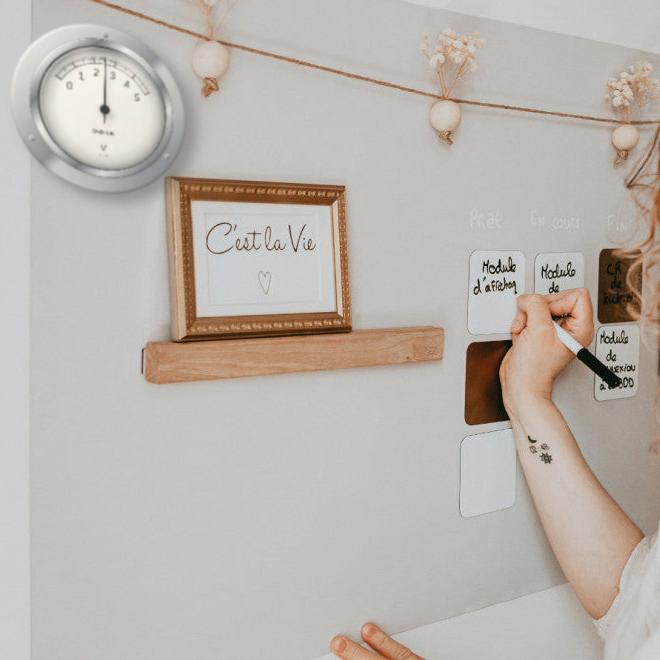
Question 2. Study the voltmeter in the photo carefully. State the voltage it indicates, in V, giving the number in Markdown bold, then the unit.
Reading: **2.5** V
